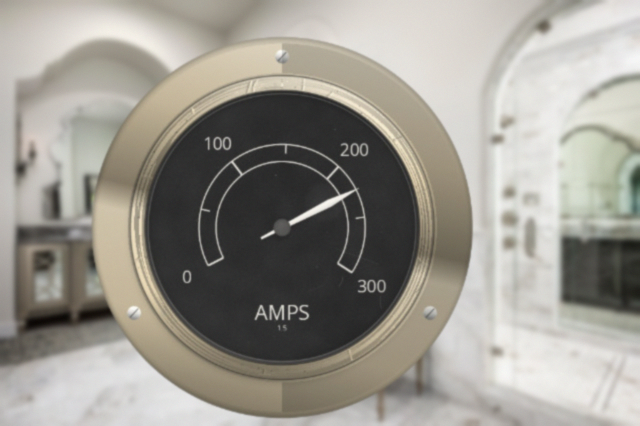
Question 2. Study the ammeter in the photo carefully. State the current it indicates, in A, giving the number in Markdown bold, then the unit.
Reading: **225** A
